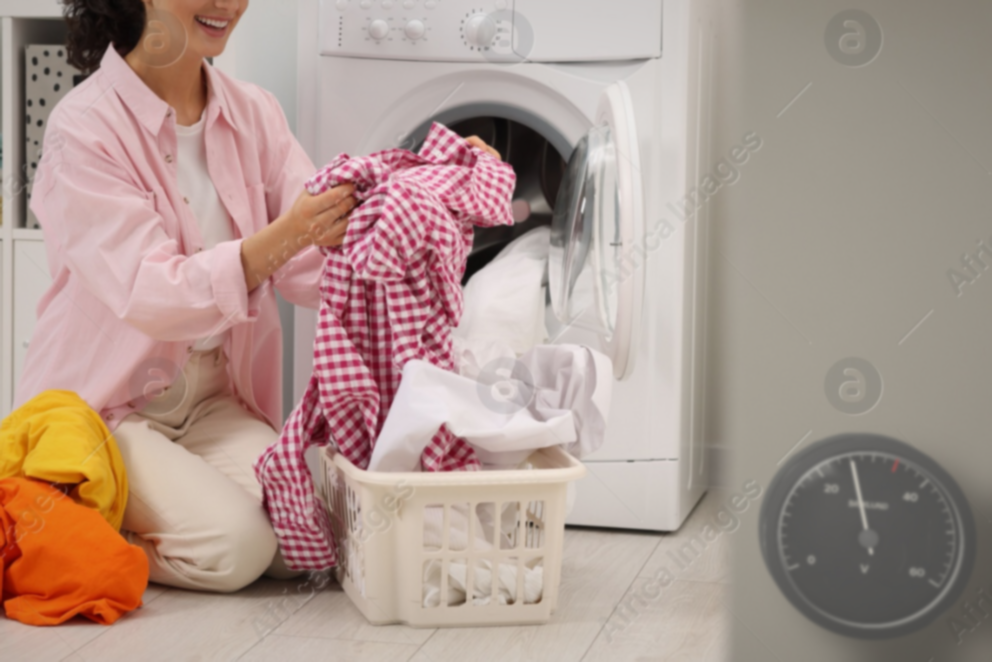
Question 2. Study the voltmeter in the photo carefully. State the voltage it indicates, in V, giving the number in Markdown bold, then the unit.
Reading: **26** V
